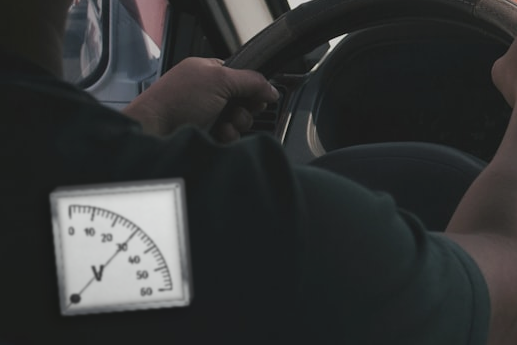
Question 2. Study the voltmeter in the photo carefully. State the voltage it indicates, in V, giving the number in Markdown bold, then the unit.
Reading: **30** V
